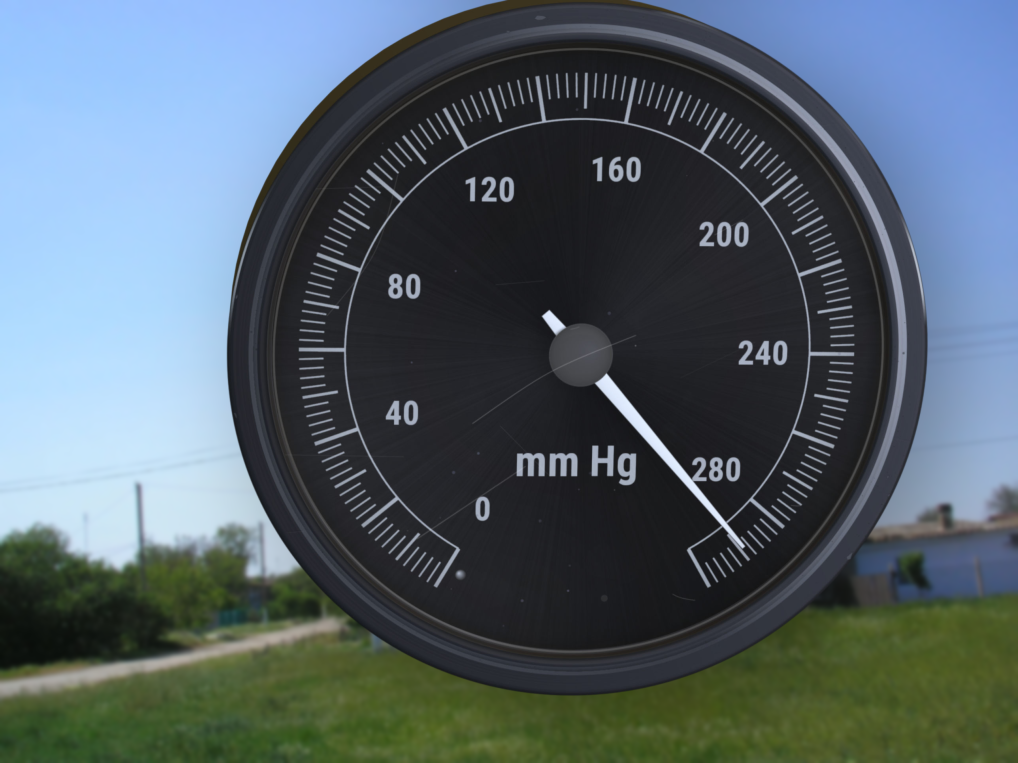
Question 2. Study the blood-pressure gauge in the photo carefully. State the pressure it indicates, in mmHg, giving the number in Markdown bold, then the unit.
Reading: **289** mmHg
